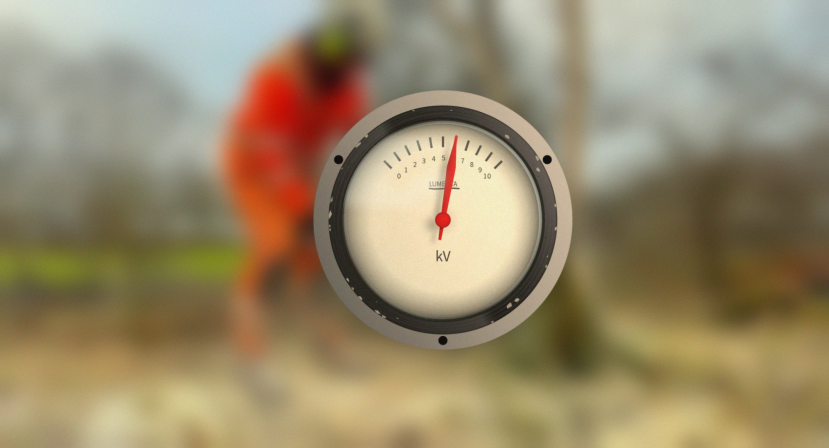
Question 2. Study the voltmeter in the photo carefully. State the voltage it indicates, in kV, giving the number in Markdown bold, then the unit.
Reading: **6** kV
